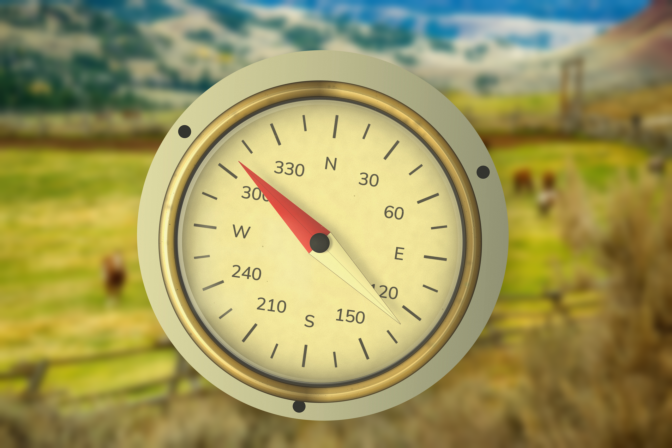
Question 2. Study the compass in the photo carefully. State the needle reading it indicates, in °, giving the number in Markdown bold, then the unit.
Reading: **307.5** °
